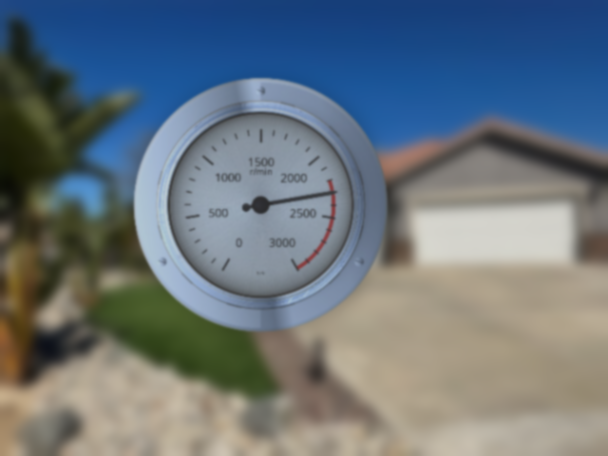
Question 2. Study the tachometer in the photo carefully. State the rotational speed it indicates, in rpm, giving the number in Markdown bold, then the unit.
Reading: **2300** rpm
